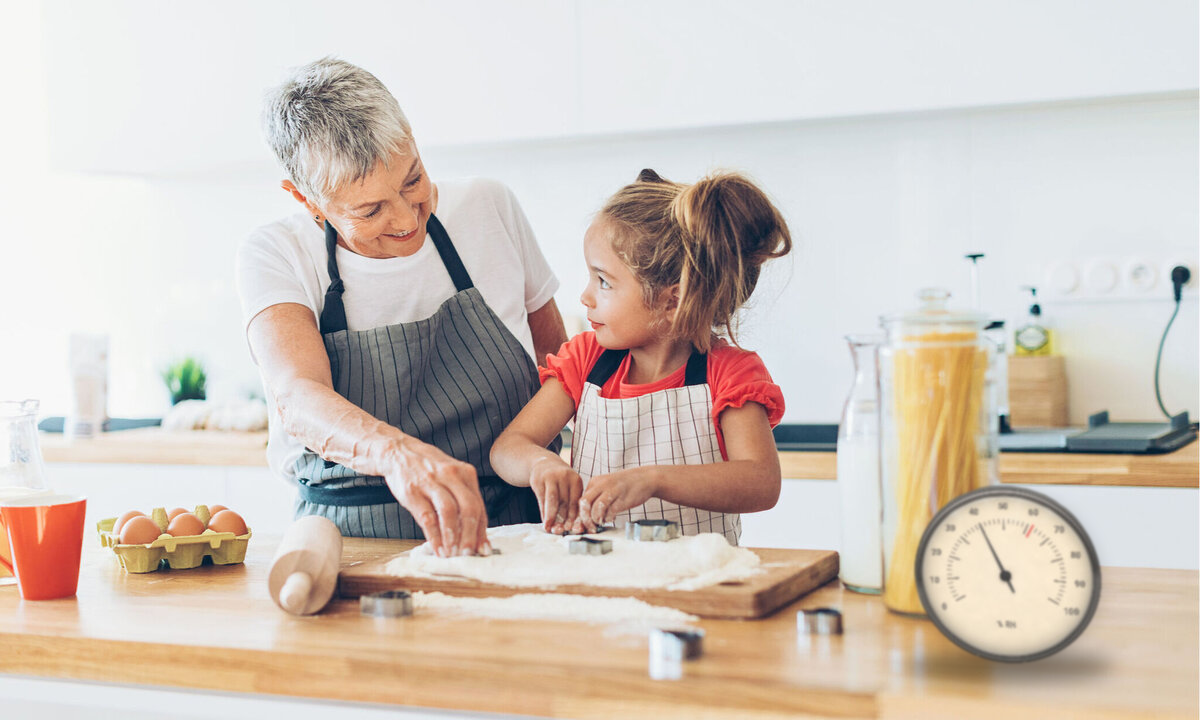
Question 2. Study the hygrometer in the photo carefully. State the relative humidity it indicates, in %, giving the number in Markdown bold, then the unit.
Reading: **40** %
